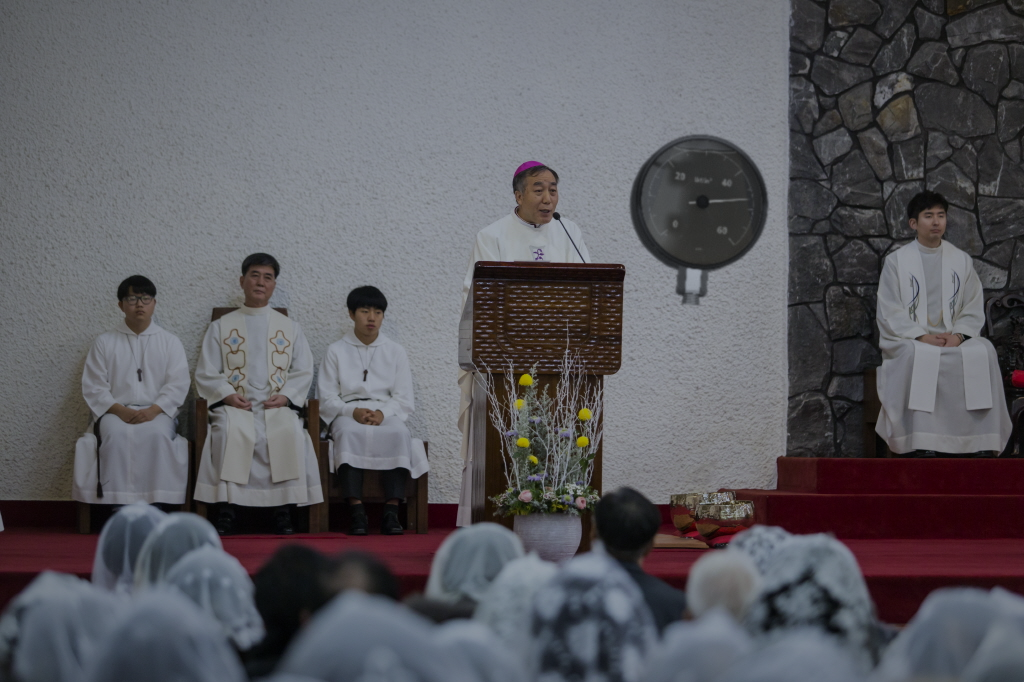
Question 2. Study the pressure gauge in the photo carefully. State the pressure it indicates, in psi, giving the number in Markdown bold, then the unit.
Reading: **47.5** psi
